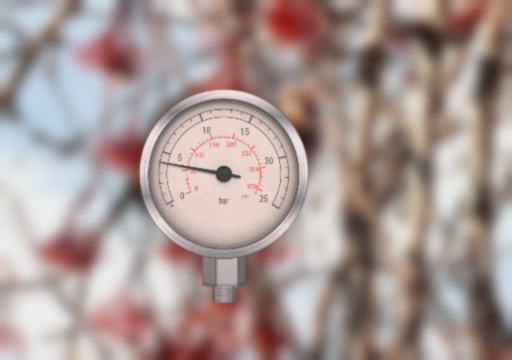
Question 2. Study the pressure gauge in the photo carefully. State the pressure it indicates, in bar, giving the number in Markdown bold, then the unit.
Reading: **4** bar
